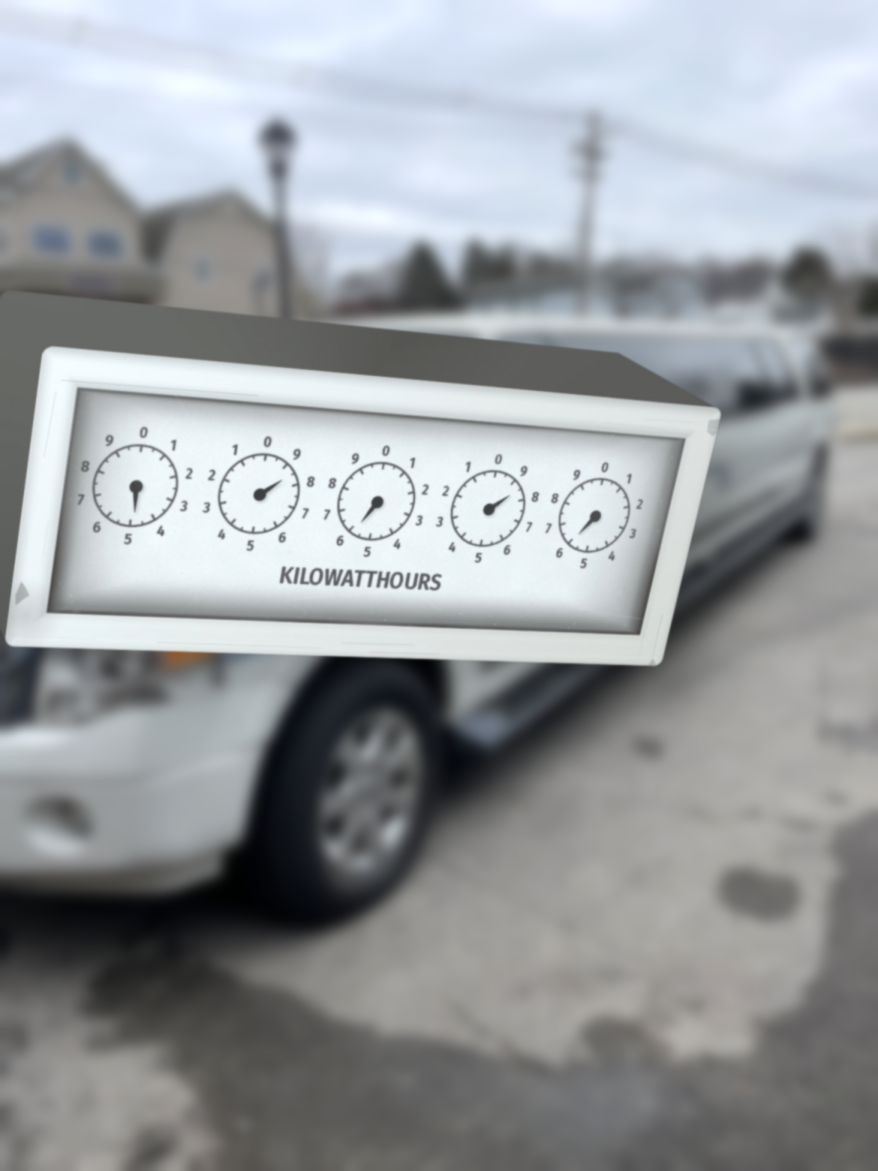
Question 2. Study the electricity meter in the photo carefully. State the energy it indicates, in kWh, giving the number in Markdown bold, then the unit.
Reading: **48586** kWh
